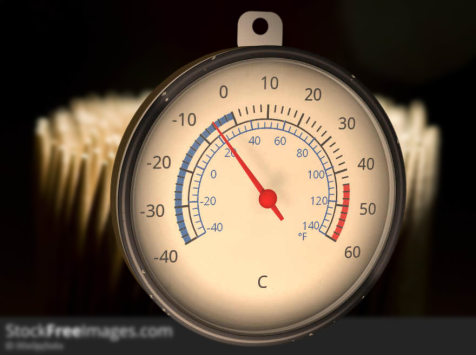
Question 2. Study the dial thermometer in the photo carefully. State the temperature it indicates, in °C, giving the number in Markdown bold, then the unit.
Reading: **-6** °C
